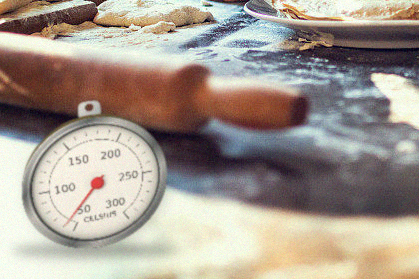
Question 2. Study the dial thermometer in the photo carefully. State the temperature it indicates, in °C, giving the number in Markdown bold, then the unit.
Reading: **60** °C
